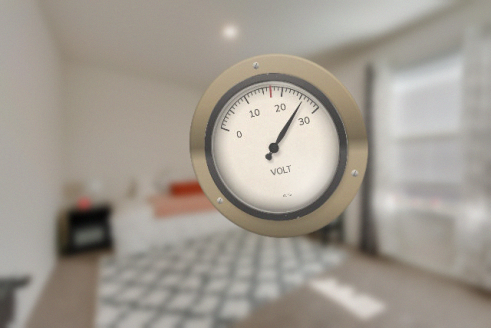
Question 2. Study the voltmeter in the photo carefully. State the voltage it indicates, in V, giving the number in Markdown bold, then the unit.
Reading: **26** V
